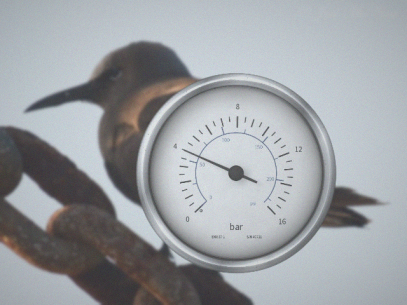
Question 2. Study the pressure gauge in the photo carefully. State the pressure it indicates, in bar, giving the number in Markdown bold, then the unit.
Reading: **4** bar
